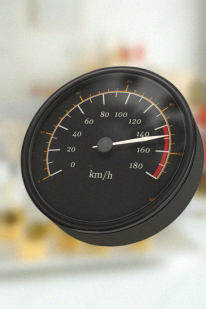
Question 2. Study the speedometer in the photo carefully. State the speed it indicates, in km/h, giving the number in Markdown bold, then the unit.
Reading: **150** km/h
